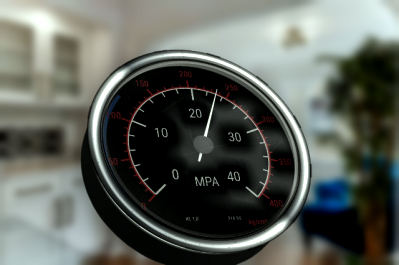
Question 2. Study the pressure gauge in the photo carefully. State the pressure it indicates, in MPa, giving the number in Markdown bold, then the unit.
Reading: **23** MPa
